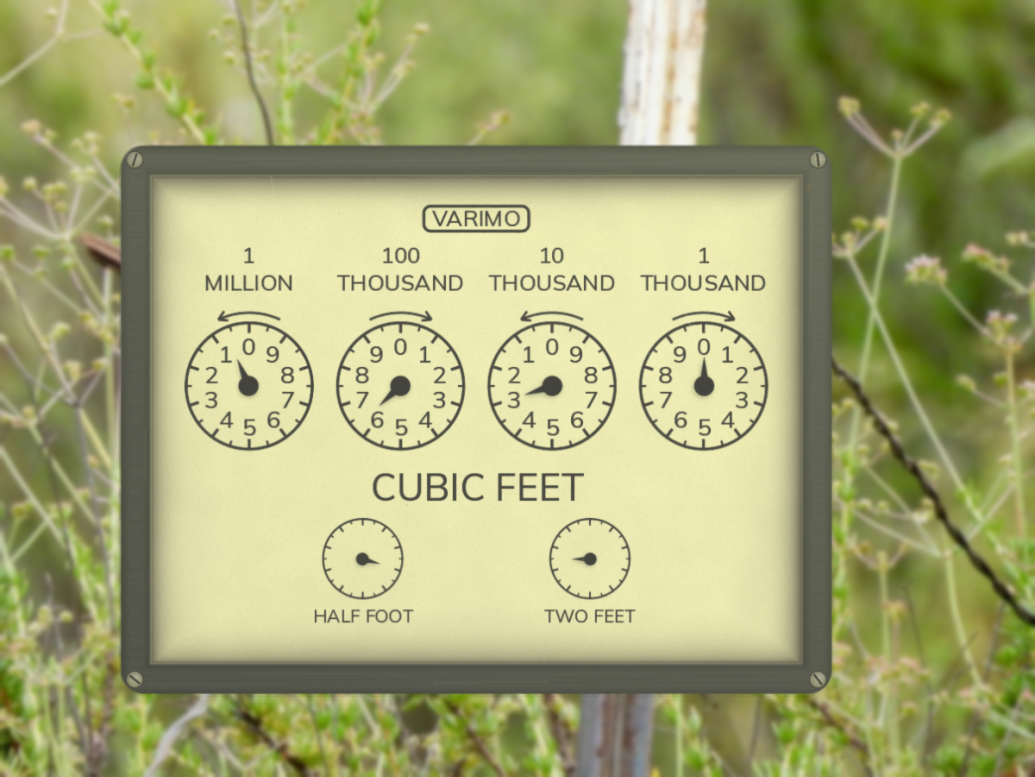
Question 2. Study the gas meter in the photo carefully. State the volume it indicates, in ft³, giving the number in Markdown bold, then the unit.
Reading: **63000** ft³
